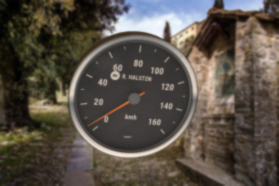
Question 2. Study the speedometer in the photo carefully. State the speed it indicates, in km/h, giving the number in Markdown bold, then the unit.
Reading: **5** km/h
